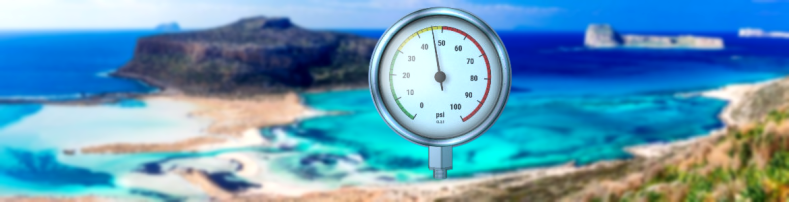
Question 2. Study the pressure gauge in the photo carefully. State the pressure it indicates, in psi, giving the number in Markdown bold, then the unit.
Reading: **46** psi
